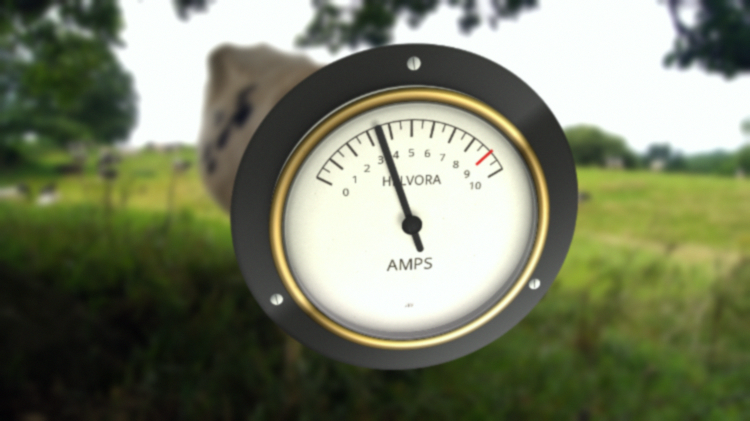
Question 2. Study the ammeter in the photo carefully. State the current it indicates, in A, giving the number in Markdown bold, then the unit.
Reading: **3.5** A
